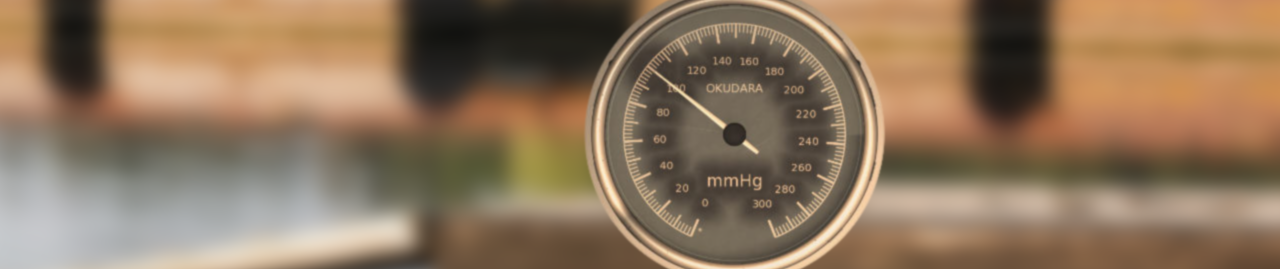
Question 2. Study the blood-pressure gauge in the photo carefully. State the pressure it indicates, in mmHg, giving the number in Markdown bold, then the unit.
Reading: **100** mmHg
